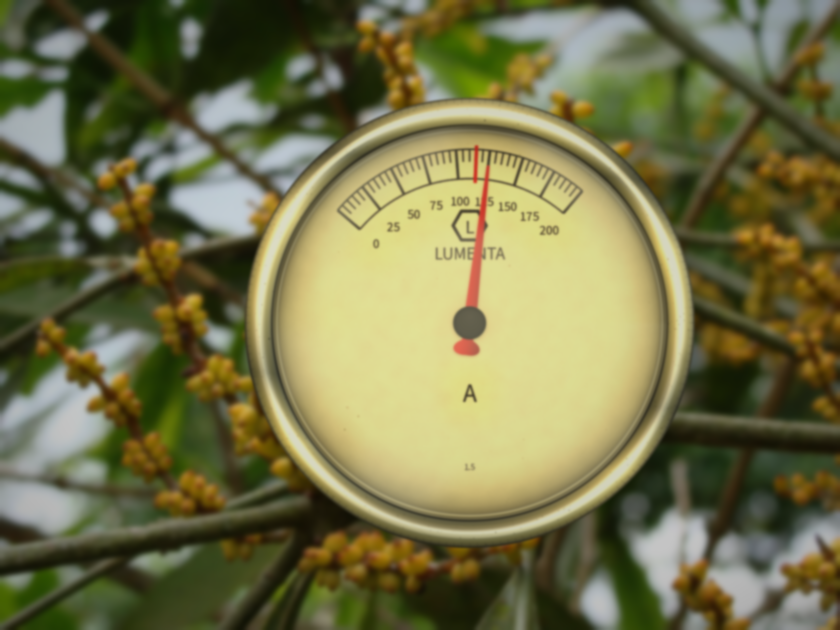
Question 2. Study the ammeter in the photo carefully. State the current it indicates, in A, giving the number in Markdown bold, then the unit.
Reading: **125** A
